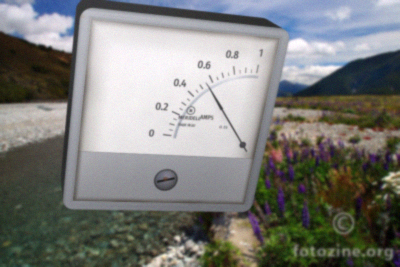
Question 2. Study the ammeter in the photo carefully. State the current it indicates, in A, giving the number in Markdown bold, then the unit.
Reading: **0.55** A
